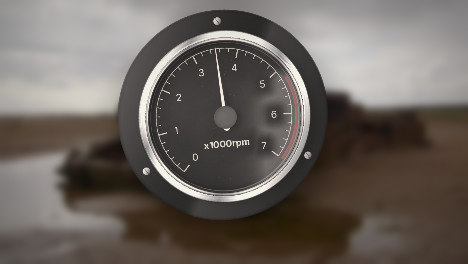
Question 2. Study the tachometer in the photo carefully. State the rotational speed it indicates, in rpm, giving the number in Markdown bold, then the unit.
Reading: **3500** rpm
